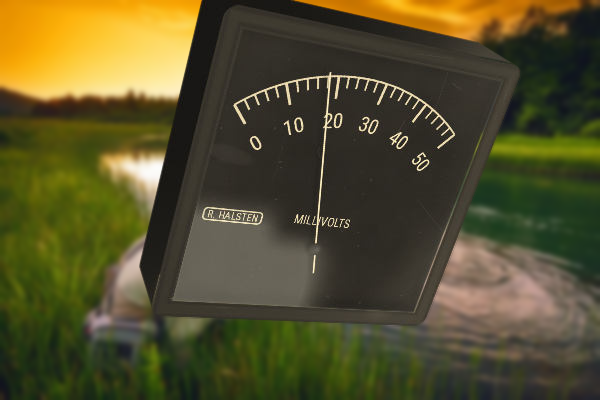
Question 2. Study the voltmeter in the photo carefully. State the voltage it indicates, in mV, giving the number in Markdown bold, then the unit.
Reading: **18** mV
